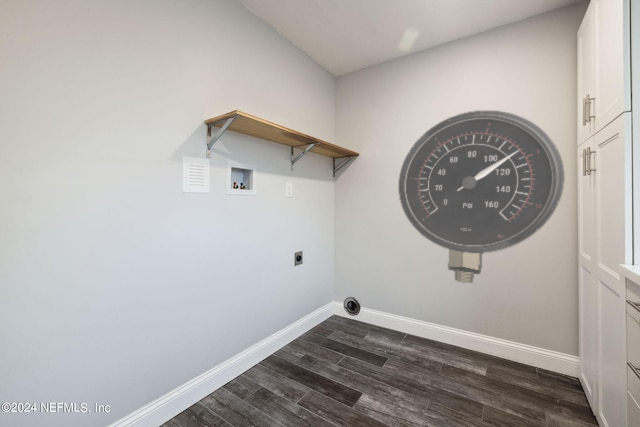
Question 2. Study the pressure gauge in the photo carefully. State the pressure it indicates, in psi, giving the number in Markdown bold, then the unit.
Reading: **110** psi
